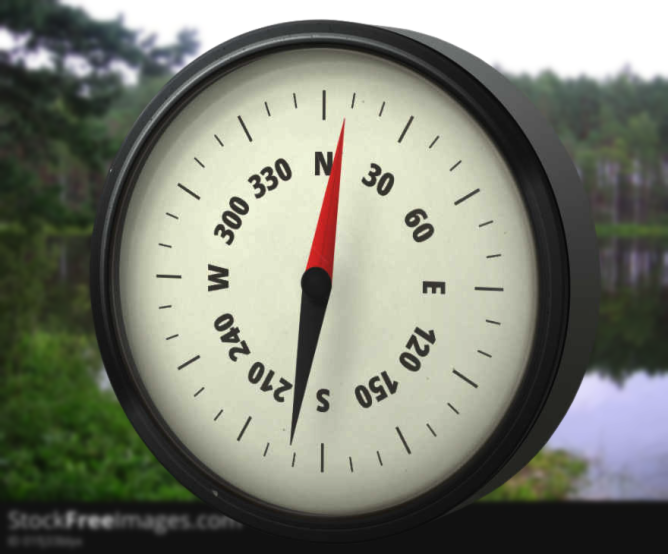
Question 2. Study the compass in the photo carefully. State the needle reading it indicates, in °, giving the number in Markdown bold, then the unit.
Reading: **10** °
